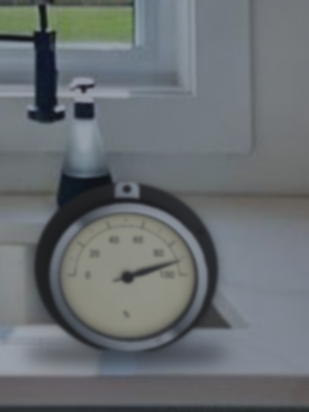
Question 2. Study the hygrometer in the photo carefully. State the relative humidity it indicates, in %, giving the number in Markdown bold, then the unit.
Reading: **90** %
